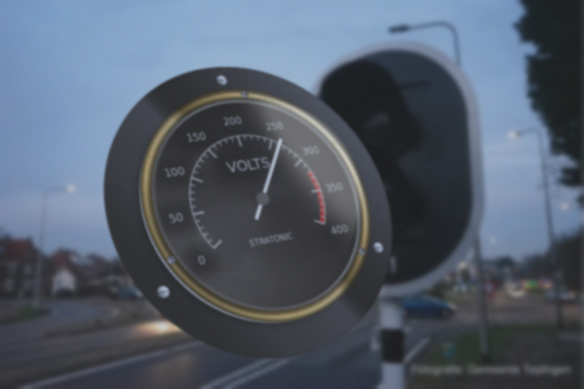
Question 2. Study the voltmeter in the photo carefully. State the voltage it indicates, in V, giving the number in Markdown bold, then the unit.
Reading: **260** V
